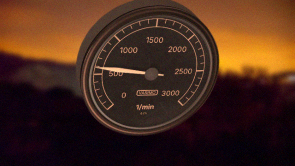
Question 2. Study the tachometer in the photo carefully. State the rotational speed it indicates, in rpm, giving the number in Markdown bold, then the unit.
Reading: **600** rpm
